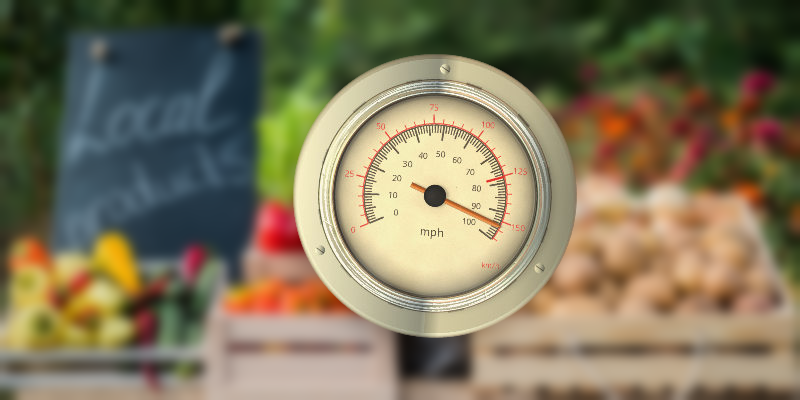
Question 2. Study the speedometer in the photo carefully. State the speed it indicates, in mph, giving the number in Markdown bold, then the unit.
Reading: **95** mph
